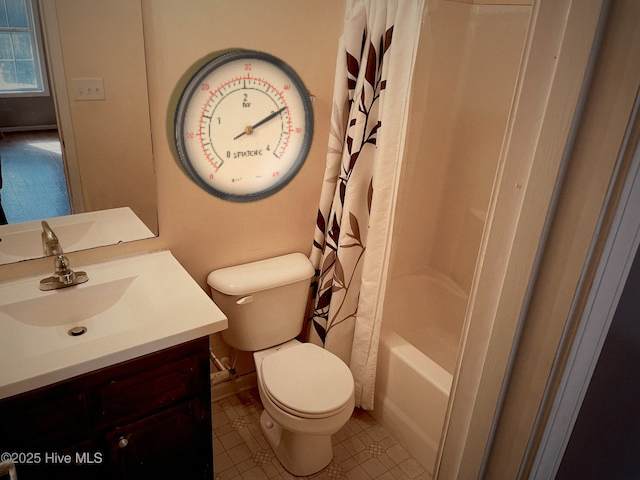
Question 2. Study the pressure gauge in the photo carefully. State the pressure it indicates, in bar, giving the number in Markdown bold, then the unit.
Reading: **3** bar
